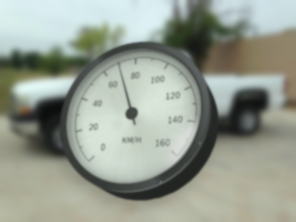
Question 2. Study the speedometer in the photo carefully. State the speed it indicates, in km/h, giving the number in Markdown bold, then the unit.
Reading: **70** km/h
